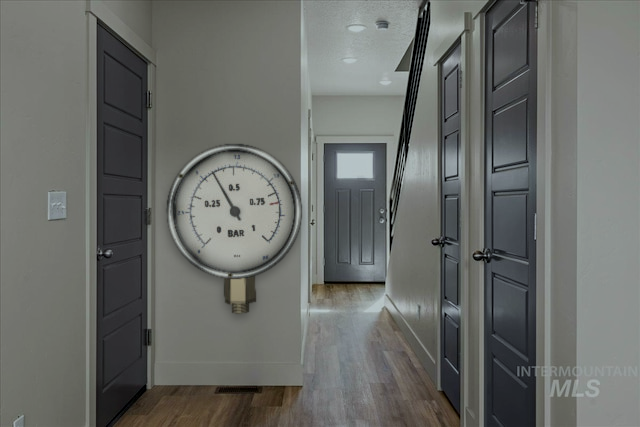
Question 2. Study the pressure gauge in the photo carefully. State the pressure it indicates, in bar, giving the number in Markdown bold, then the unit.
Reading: **0.4** bar
